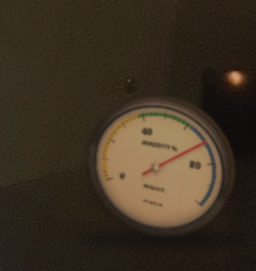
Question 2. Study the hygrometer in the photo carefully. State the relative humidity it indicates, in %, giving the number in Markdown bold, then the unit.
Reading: **70** %
